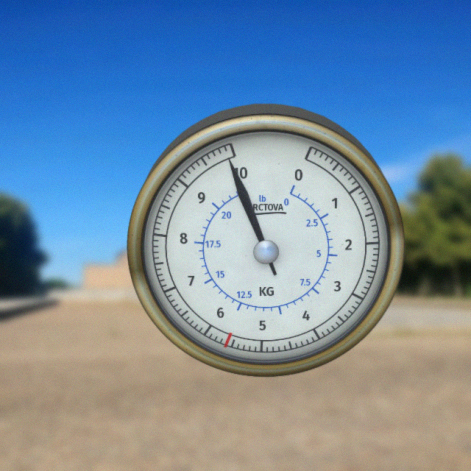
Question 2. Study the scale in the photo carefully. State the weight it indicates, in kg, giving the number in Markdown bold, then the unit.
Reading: **9.9** kg
